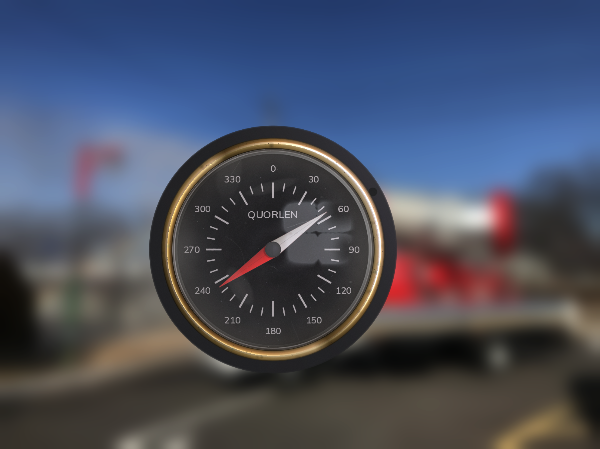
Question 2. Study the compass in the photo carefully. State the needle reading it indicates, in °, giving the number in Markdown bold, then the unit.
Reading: **235** °
